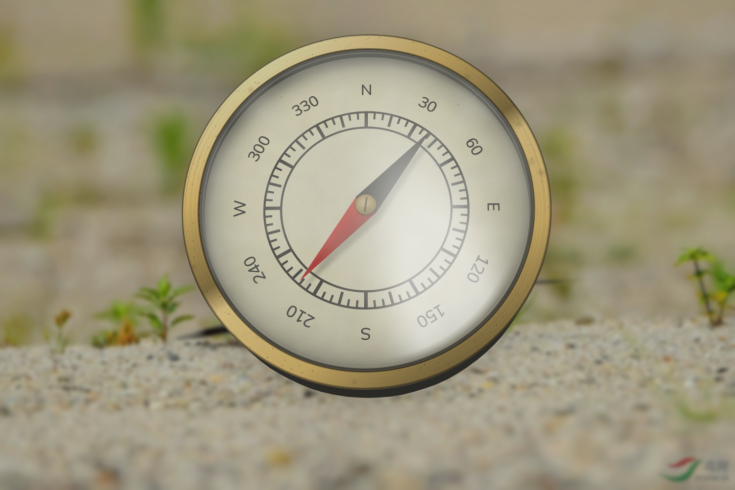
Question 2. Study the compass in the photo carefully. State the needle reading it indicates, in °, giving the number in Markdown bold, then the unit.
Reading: **220** °
